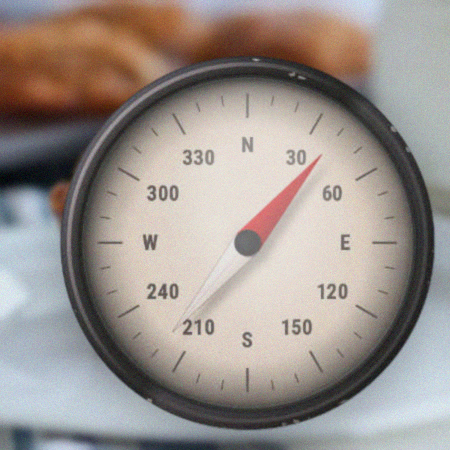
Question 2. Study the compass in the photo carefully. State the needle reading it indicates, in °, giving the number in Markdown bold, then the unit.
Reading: **40** °
